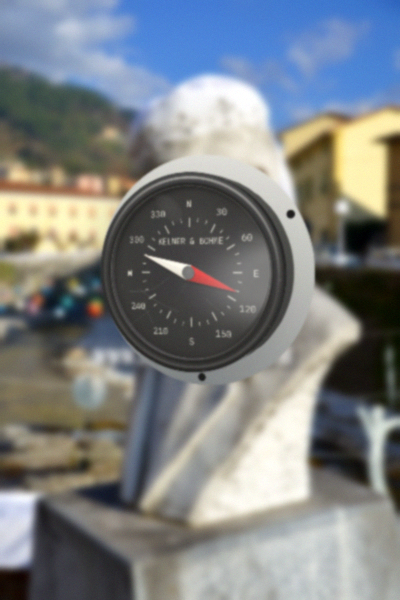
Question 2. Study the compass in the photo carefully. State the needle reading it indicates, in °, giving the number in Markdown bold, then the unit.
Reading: **110** °
